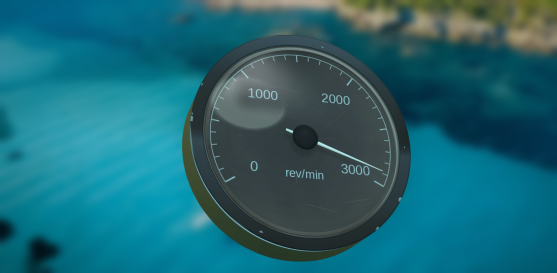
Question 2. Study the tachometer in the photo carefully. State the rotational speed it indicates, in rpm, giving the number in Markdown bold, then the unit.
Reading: **2900** rpm
